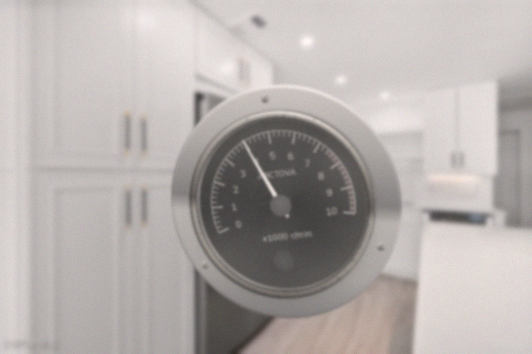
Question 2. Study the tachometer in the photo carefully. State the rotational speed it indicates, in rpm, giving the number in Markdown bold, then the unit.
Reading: **4000** rpm
